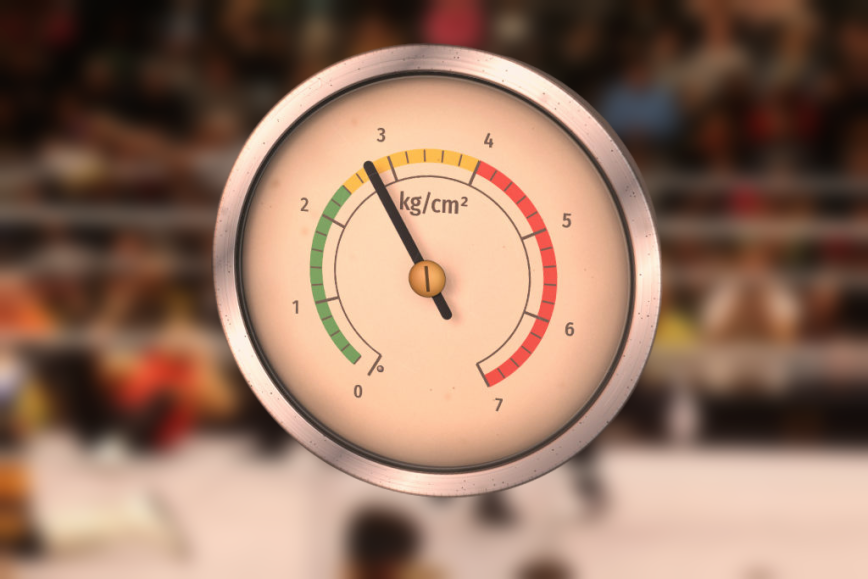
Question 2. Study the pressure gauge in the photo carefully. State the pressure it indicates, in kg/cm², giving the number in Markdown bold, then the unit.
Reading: **2.8** kg/cm²
